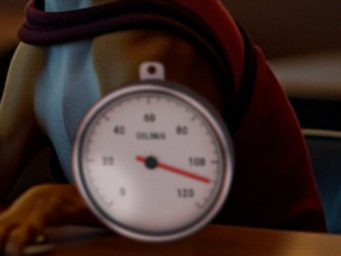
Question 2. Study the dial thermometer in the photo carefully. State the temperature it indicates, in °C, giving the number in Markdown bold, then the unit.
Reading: **108** °C
